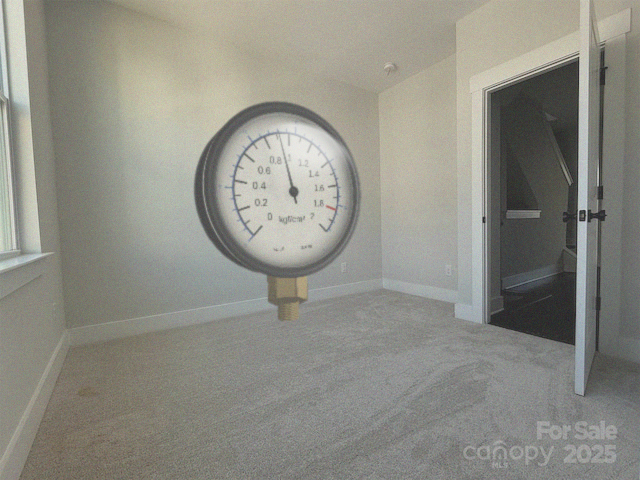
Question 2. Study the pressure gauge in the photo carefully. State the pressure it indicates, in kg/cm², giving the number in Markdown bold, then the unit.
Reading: **0.9** kg/cm²
